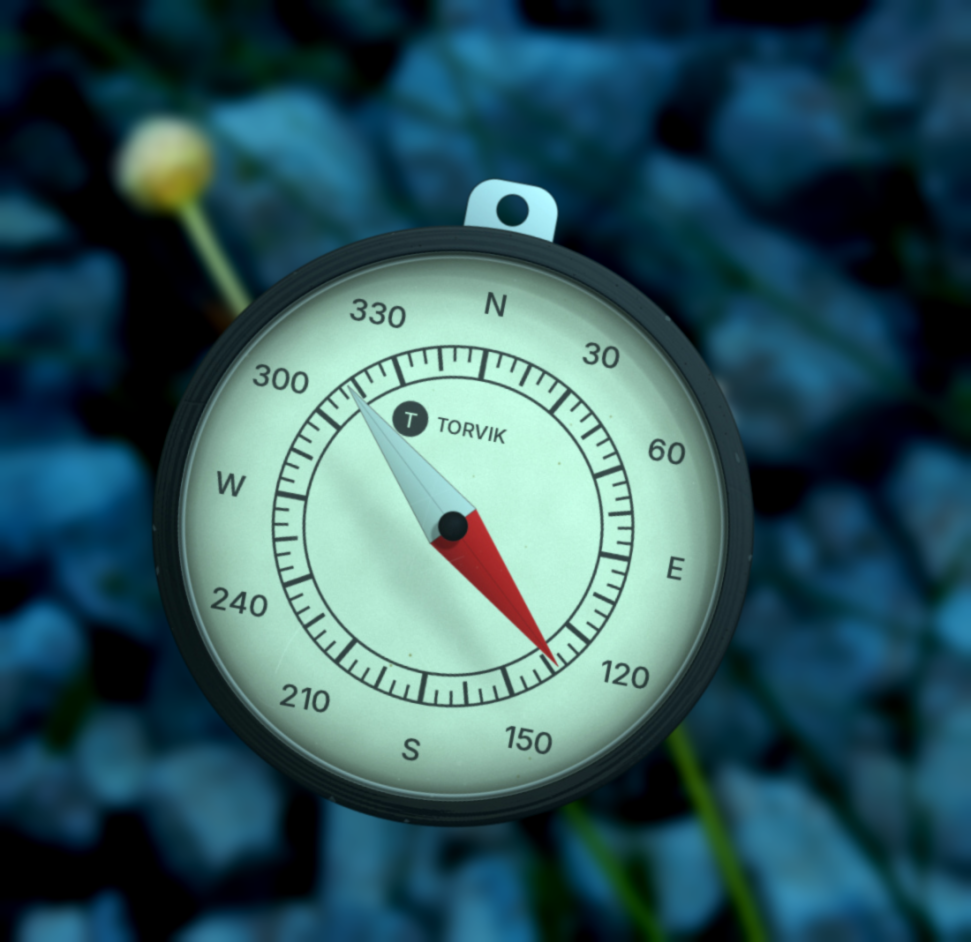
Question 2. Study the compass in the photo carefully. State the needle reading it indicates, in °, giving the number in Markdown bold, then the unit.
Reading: **132.5** °
